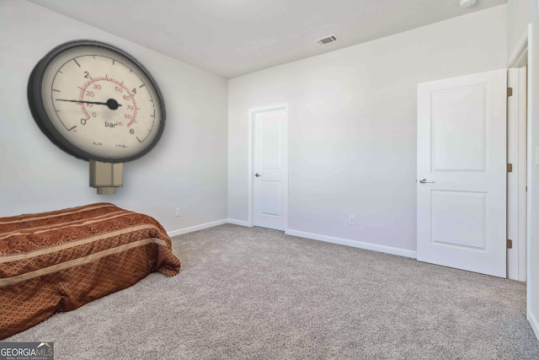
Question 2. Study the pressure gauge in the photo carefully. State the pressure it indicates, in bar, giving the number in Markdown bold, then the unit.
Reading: **0.75** bar
